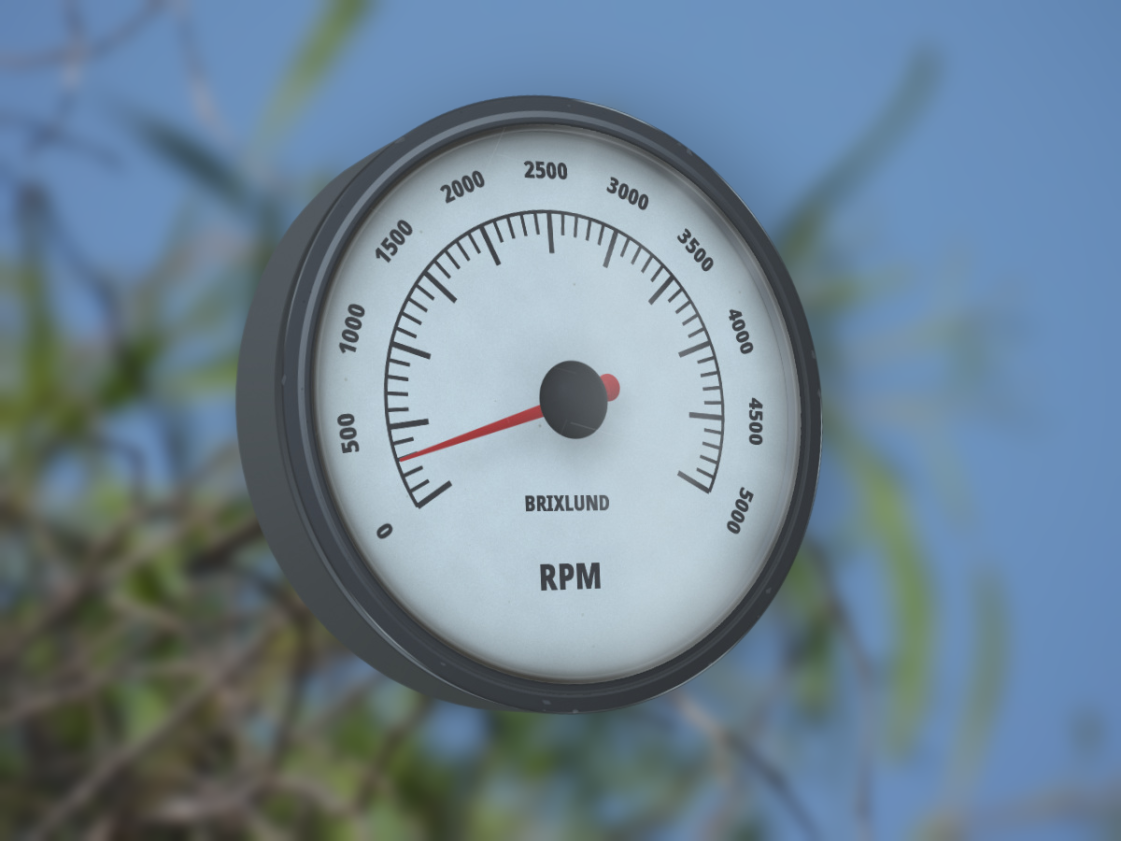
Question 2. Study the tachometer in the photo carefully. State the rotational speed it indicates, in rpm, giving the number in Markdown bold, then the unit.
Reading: **300** rpm
